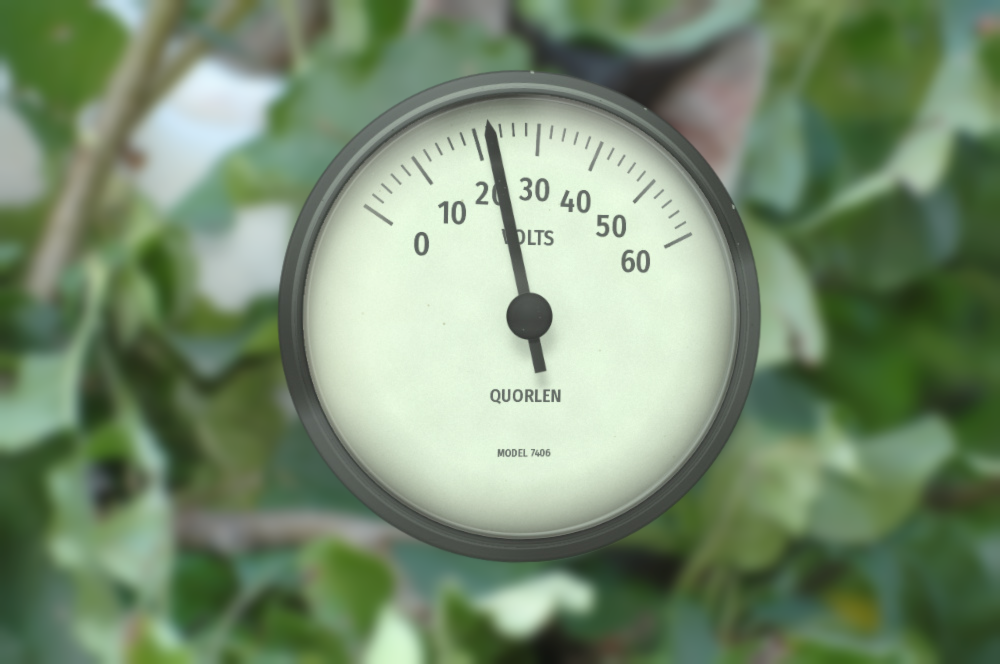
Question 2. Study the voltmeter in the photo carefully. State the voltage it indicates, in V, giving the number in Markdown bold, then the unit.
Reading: **22** V
